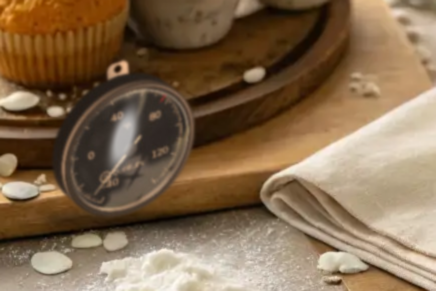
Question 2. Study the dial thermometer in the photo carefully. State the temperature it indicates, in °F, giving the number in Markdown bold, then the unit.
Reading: **-30** °F
